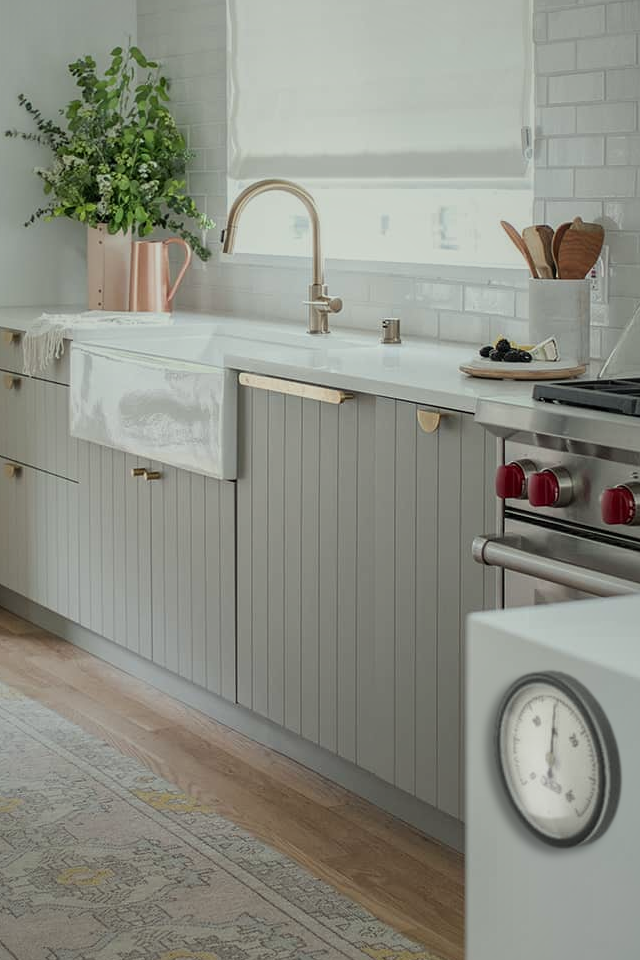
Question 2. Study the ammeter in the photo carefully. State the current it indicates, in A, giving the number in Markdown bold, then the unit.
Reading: **15** A
